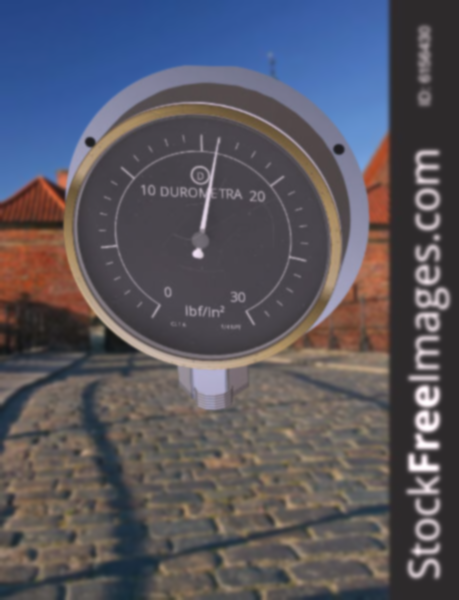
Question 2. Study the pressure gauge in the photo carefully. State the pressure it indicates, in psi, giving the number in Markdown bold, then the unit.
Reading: **16** psi
